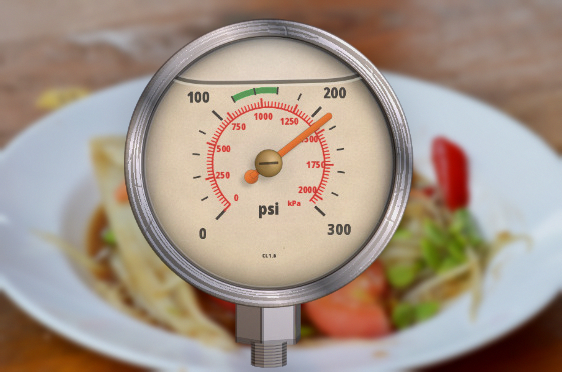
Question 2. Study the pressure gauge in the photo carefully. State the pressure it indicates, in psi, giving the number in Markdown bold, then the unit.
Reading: **210** psi
